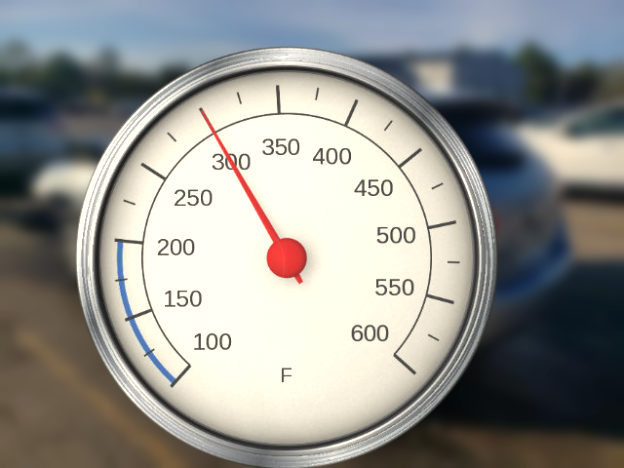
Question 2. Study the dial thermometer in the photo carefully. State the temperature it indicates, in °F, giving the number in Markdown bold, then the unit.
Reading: **300** °F
